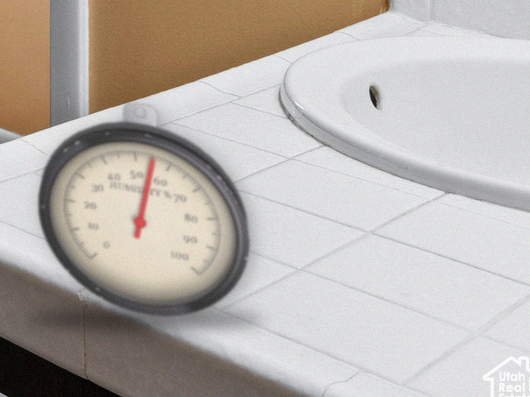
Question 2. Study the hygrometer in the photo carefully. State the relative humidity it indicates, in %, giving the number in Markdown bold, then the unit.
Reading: **55** %
